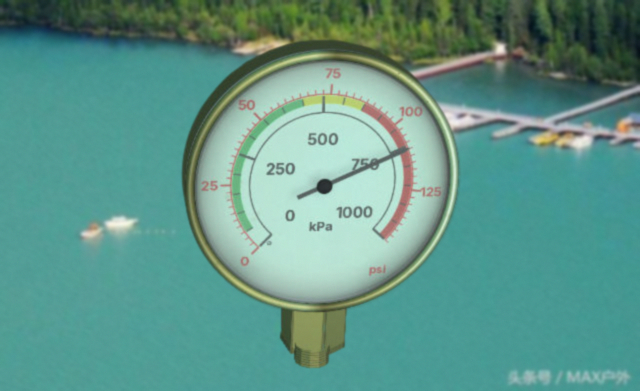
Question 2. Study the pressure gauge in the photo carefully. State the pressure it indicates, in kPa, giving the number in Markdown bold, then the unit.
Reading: **750** kPa
